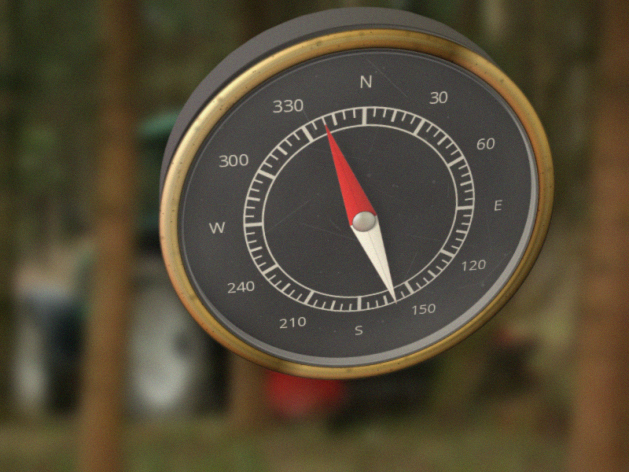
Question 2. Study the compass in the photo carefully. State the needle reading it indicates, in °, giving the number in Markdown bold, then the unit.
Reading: **340** °
